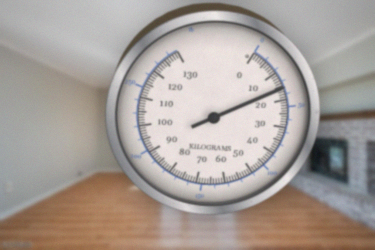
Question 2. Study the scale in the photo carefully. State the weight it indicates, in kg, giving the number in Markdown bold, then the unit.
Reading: **15** kg
